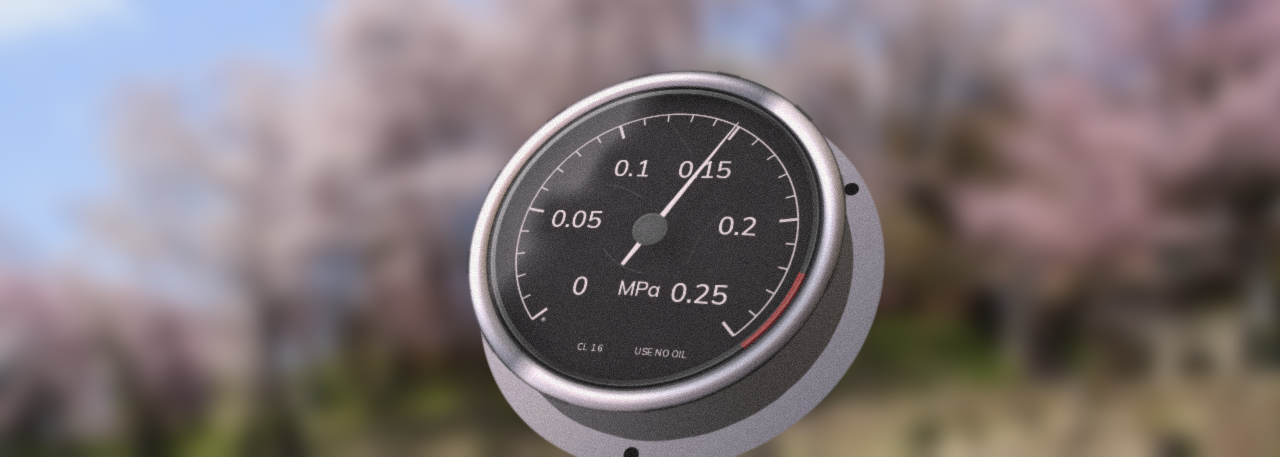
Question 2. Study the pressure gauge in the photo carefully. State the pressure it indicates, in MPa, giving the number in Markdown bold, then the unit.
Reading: **0.15** MPa
